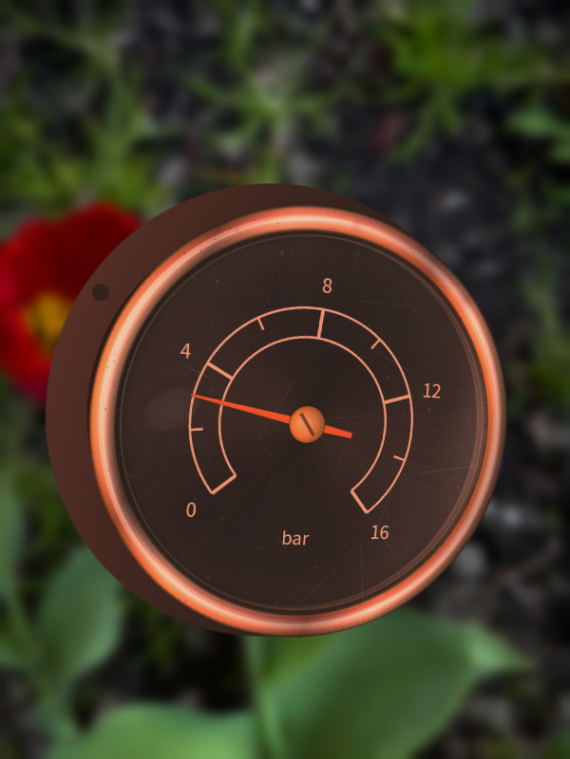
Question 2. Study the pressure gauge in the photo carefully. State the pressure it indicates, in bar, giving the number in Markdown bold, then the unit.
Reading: **3** bar
